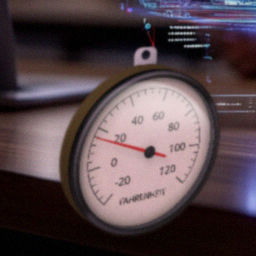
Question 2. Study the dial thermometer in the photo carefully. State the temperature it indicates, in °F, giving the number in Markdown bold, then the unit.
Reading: **16** °F
